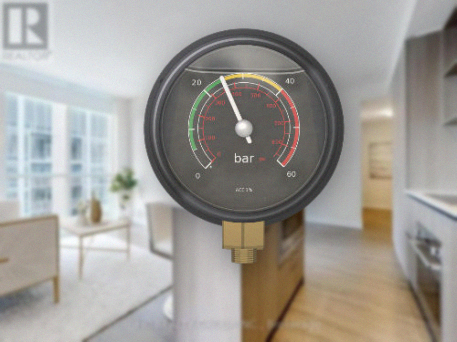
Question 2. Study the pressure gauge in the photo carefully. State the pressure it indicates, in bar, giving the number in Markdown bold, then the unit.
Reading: **25** bar
